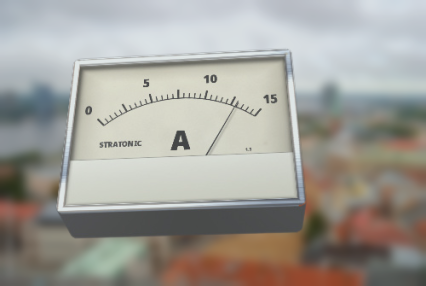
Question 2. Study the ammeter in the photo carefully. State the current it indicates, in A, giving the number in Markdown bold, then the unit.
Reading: **13** A
